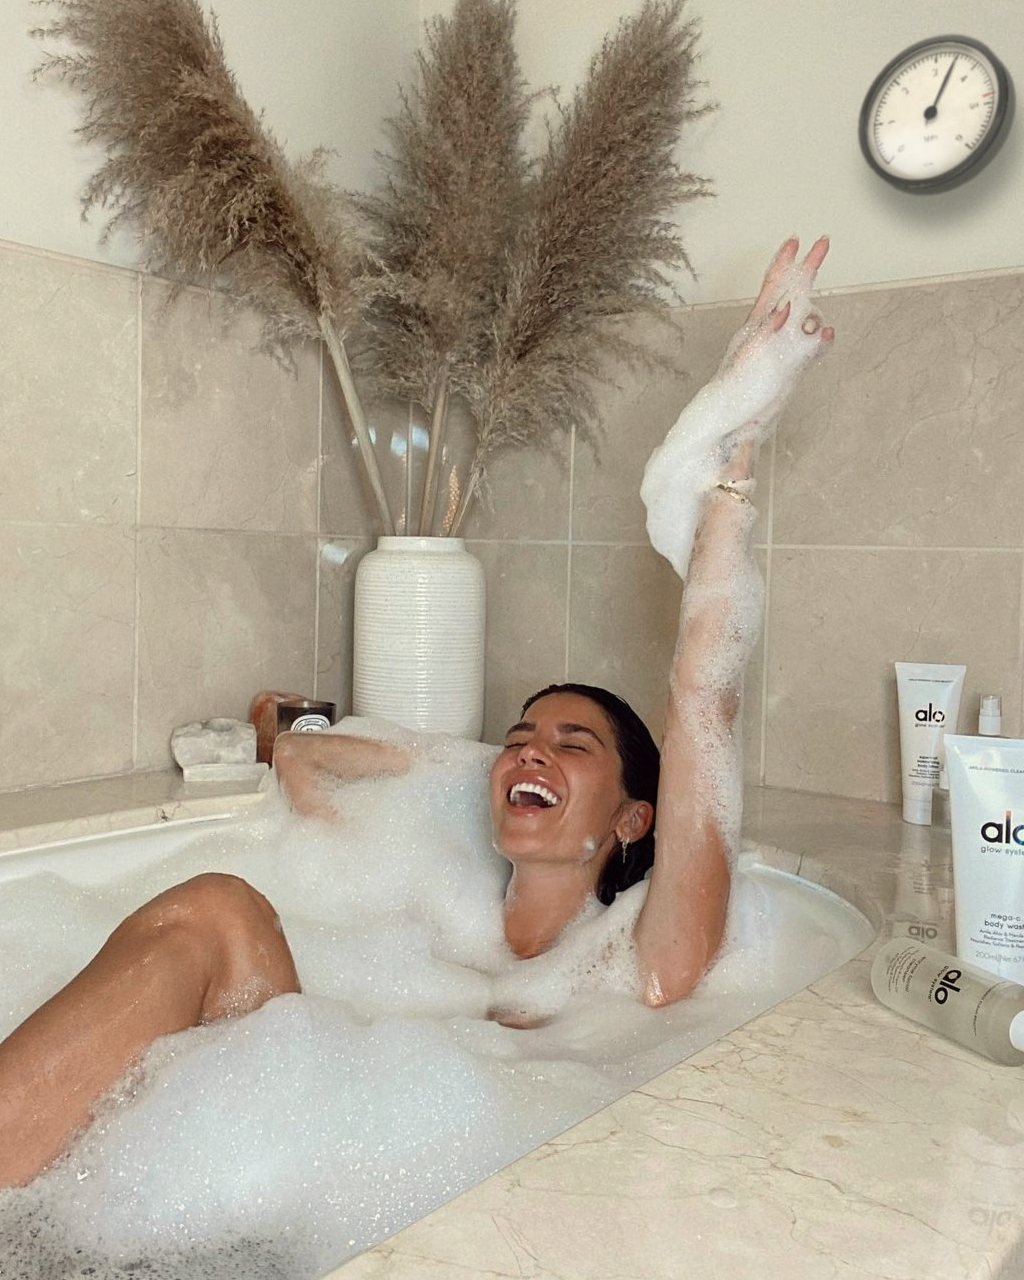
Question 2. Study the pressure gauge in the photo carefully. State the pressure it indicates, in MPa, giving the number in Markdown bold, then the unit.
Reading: **3.5** MPa
